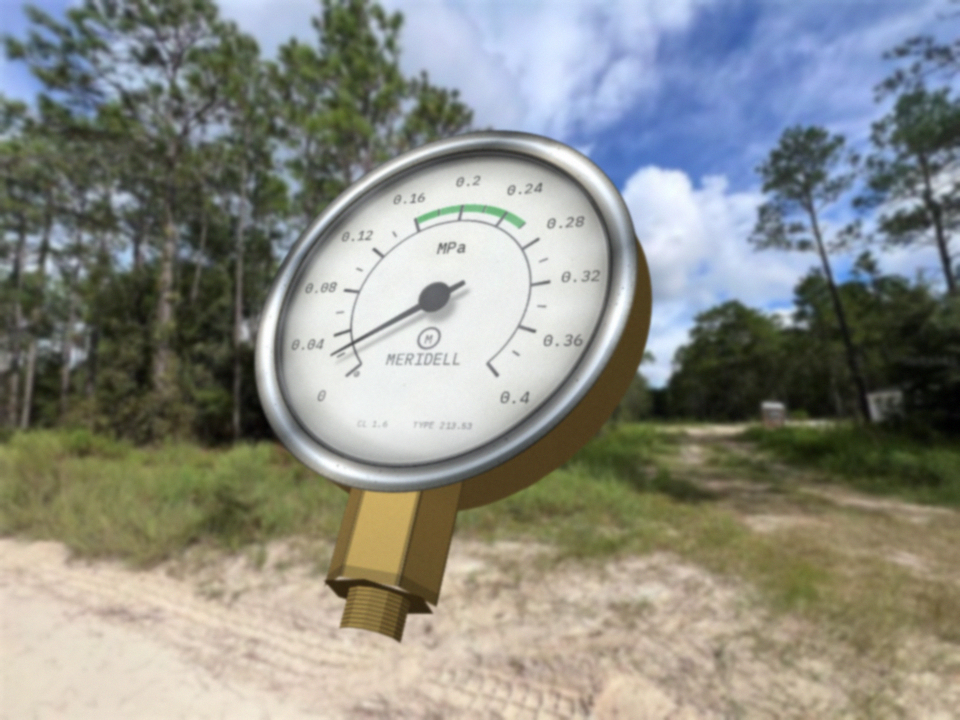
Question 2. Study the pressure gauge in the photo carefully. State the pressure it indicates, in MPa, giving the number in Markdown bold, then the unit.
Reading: **0.02** MPa
